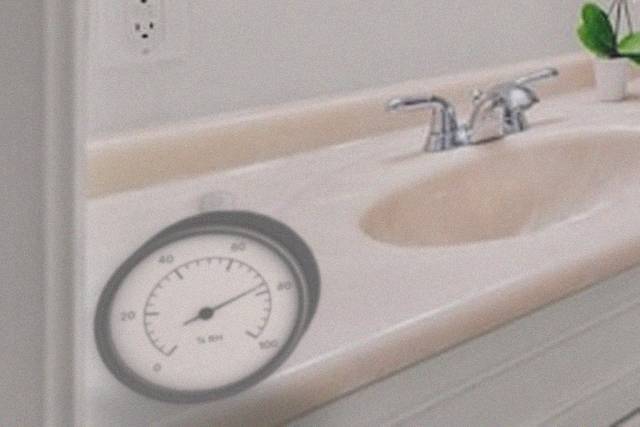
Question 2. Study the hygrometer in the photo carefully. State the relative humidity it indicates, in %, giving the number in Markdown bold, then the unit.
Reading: **76** %
